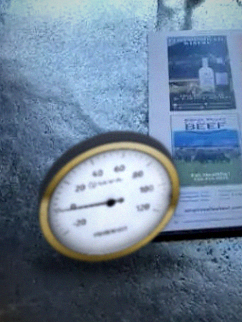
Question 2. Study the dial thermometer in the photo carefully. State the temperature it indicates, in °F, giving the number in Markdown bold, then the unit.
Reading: **0** °F
